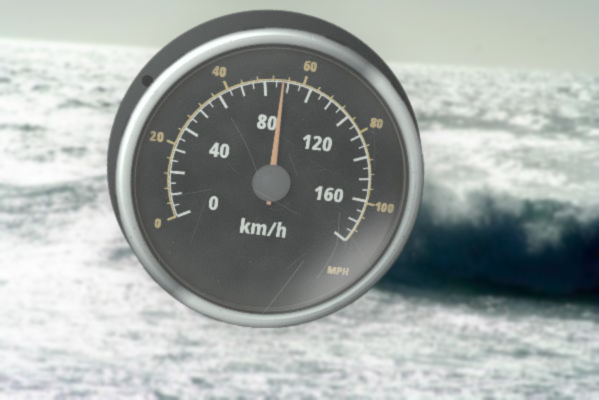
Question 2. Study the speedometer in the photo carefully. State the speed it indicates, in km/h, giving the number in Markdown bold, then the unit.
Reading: **87.5** km/h
